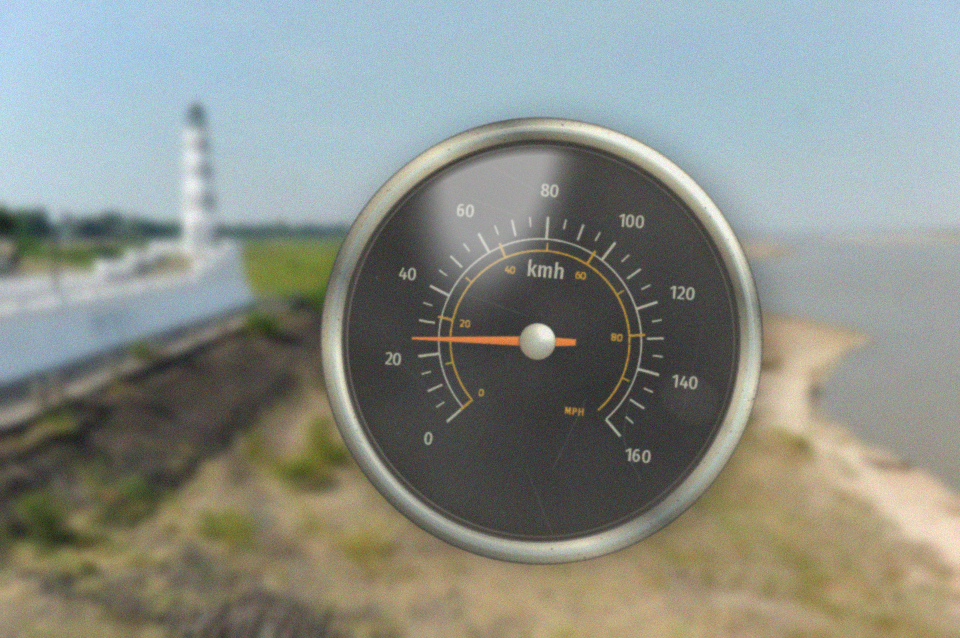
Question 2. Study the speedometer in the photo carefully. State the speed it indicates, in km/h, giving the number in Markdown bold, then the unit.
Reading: **25** km/h
